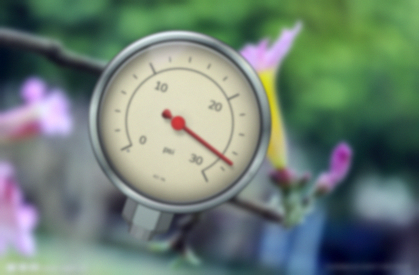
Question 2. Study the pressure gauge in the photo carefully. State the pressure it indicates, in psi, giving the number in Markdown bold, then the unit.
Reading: **27** psi
